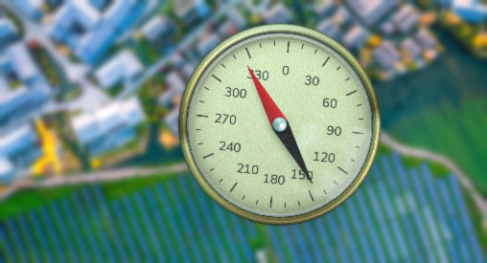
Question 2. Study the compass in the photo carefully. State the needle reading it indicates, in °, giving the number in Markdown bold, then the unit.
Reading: **325** °
